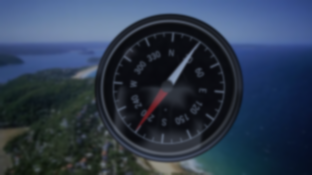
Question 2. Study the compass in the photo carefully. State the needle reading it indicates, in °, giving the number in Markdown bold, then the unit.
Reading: **210** °
